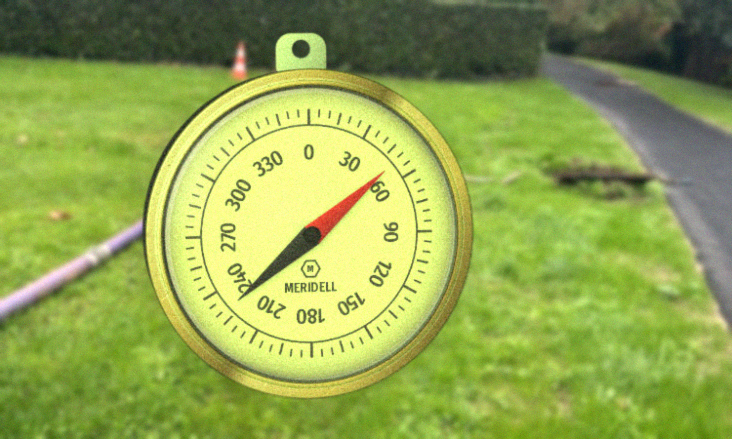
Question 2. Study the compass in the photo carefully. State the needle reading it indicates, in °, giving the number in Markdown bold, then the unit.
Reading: **50** °
